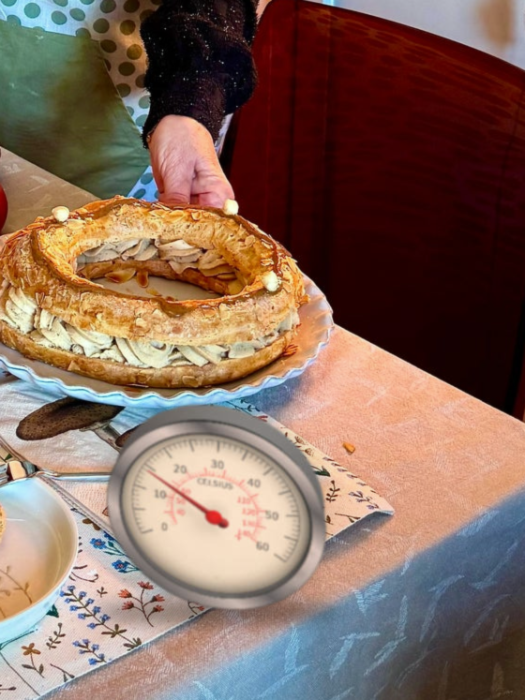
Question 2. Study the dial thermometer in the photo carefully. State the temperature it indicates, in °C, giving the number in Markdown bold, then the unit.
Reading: **15** °C
